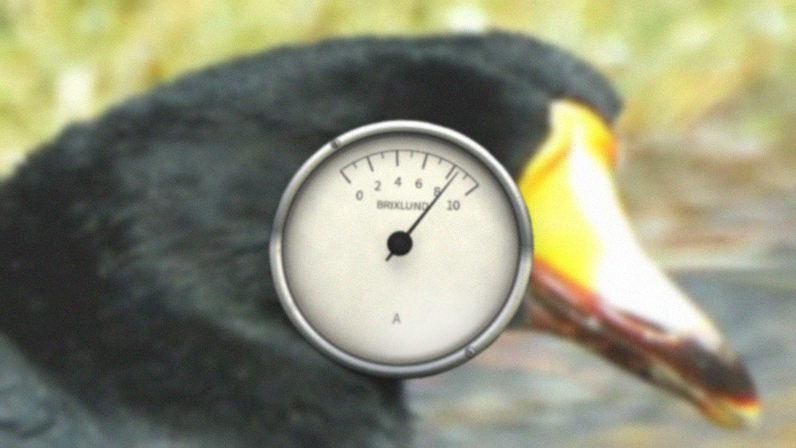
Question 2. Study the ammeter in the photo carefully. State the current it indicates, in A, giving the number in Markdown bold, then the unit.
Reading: **8.5** A
